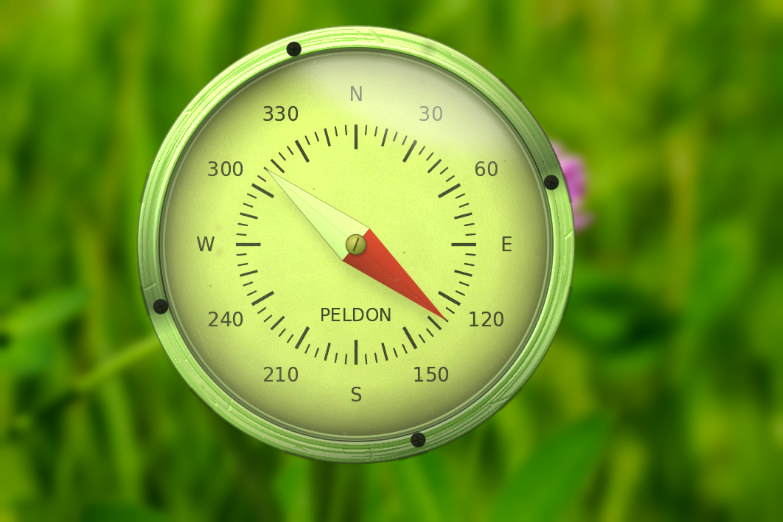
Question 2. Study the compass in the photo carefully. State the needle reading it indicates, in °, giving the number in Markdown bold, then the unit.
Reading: **130** °
